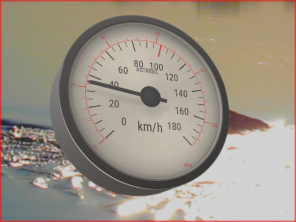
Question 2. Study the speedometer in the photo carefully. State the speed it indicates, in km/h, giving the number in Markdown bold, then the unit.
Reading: **35** km/h
